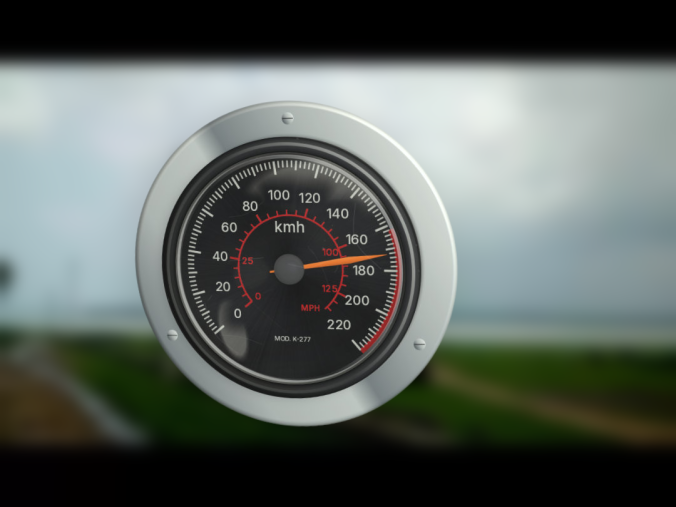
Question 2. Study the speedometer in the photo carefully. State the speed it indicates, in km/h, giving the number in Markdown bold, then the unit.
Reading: **172** km/h
